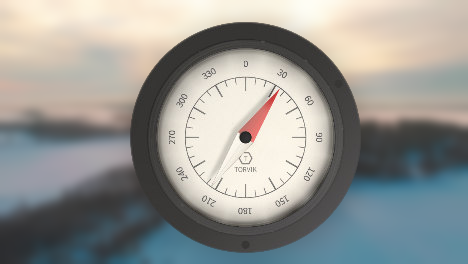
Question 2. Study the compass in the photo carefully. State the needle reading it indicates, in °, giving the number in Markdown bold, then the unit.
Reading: **35** °
